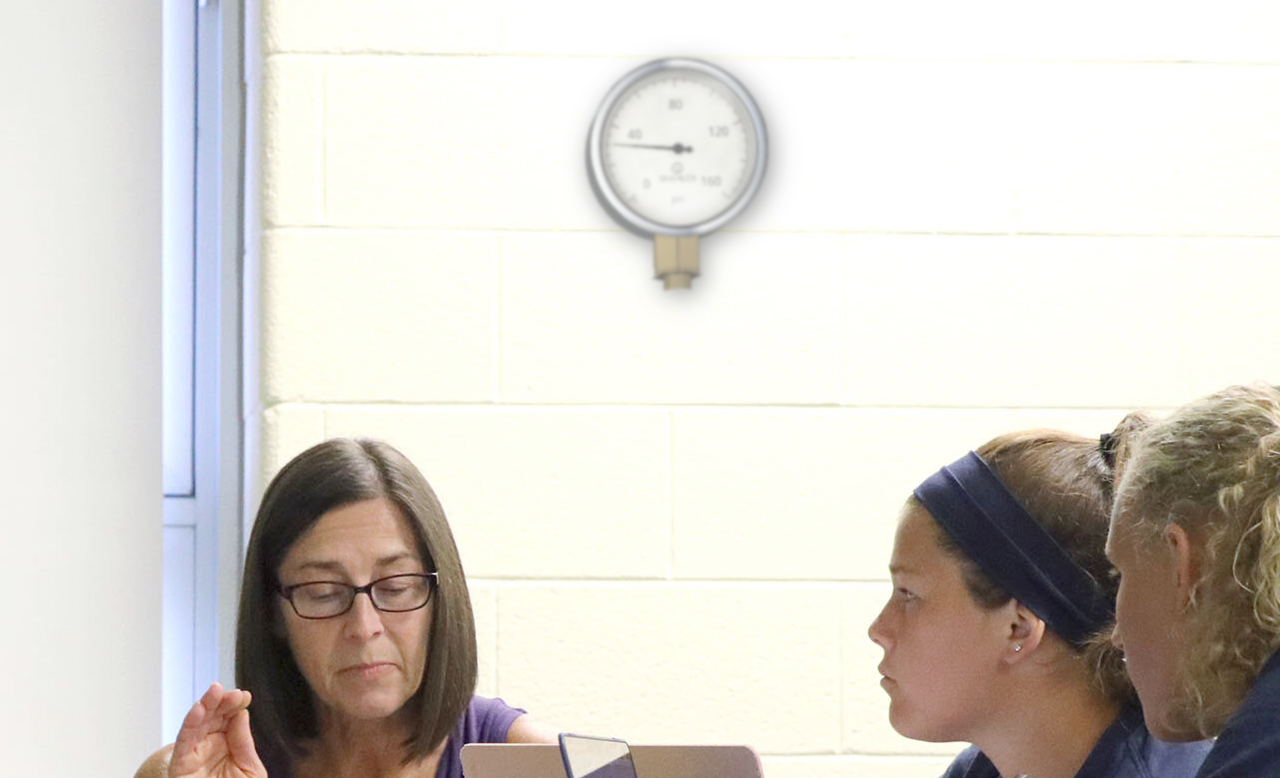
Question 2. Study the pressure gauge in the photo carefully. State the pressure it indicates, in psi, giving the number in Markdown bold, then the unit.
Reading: **30** psi
